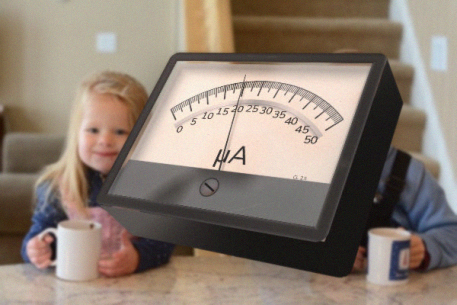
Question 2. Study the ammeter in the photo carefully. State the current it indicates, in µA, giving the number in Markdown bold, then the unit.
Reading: **20** µA
